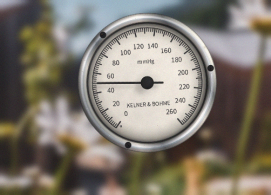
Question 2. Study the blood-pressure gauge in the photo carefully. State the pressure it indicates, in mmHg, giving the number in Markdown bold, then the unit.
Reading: **50** mmHg
